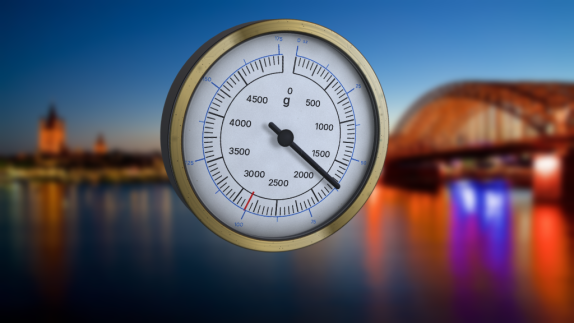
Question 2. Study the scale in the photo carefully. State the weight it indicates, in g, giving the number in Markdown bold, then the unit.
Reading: **1750** g
